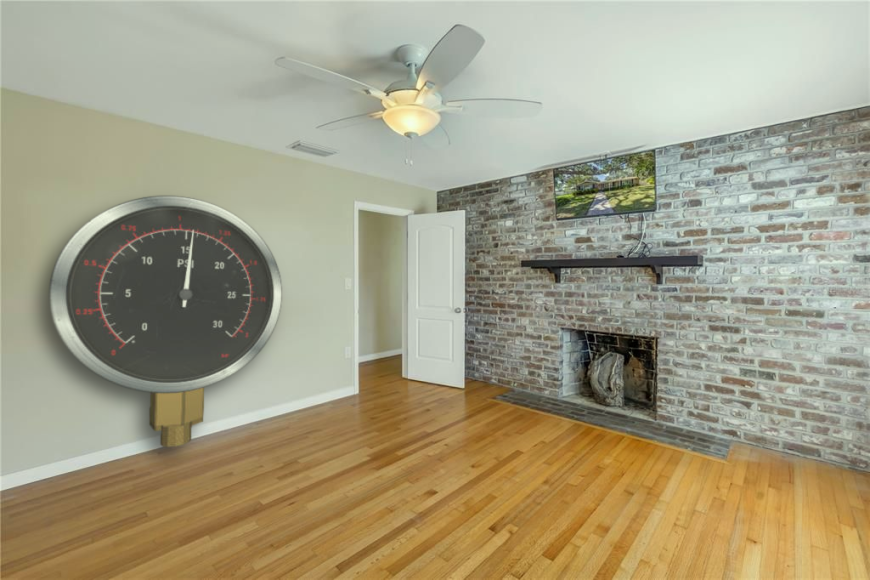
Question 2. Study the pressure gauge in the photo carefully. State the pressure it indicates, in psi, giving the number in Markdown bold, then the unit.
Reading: **15.5** psi
